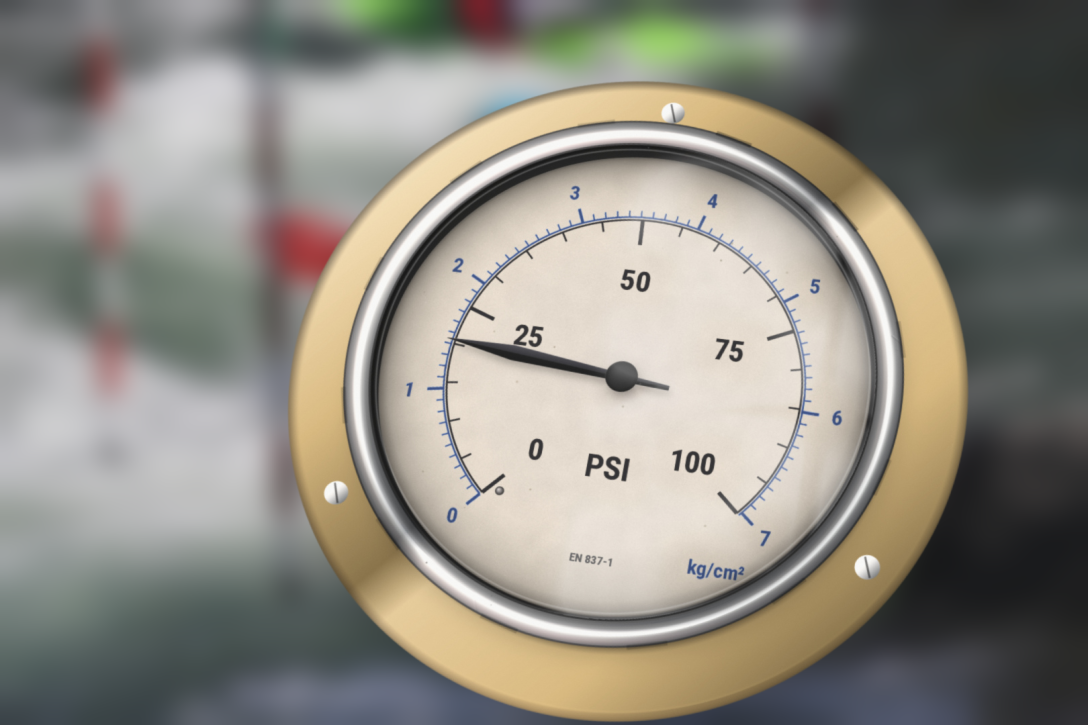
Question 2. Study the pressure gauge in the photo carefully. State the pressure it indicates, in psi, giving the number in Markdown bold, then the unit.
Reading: **20** psi
